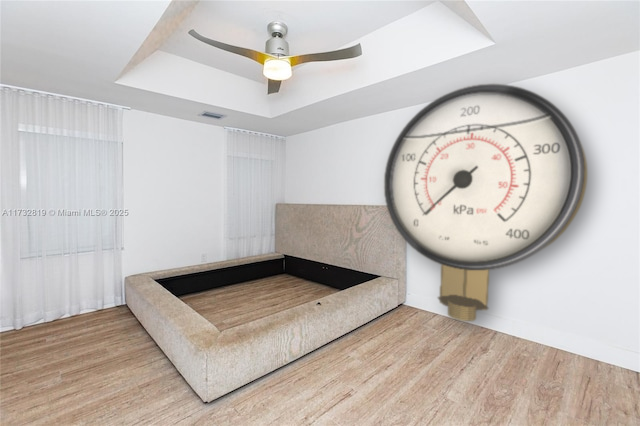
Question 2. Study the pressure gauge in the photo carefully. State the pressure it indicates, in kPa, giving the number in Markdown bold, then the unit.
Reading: **0** kPa
